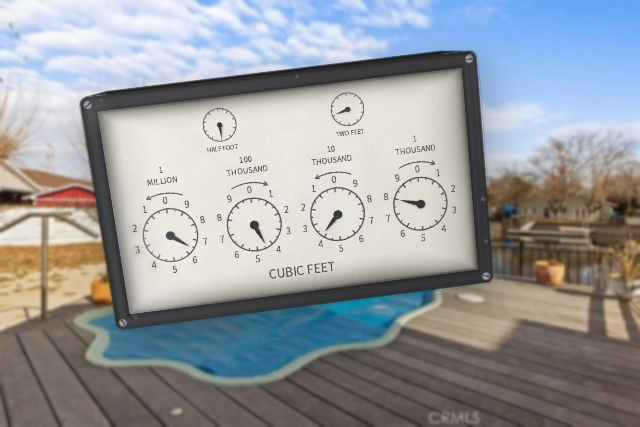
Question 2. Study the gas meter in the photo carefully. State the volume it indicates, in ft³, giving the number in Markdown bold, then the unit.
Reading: **643800** ft³
